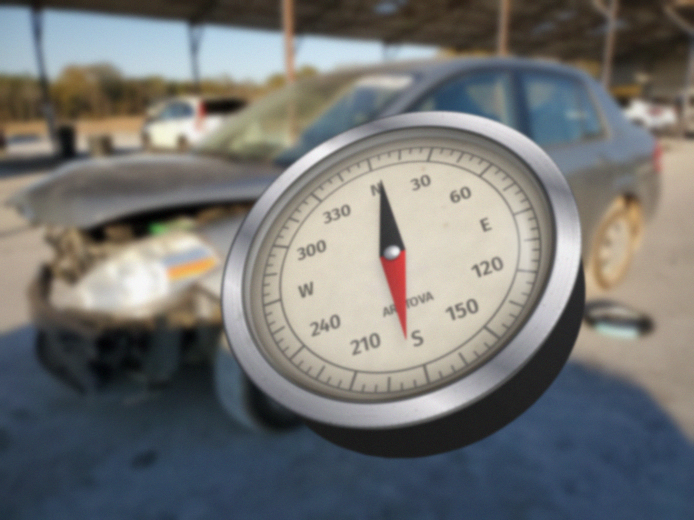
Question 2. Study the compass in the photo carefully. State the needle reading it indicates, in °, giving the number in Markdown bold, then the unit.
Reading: **185** °
